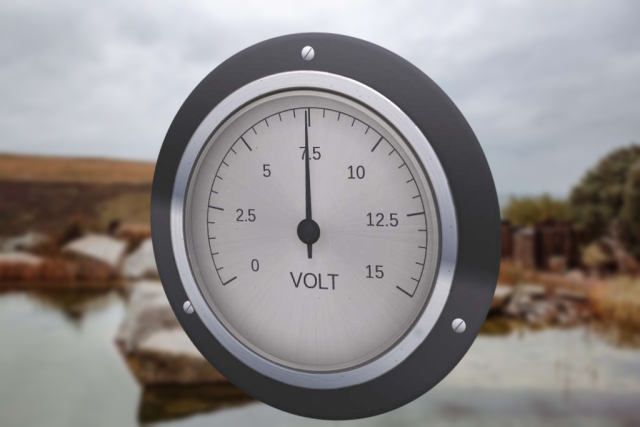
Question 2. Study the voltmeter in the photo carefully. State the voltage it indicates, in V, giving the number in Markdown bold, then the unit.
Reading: **7.5** V
